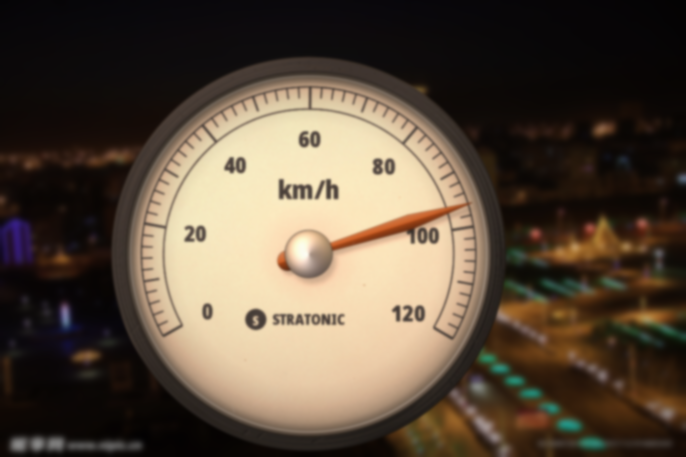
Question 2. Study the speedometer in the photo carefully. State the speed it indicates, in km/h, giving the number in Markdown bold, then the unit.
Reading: **96** km/h
